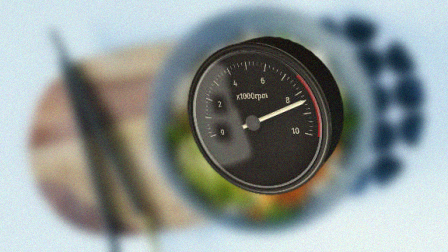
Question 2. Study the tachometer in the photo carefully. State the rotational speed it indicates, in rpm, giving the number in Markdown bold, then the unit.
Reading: **8400** rpm
